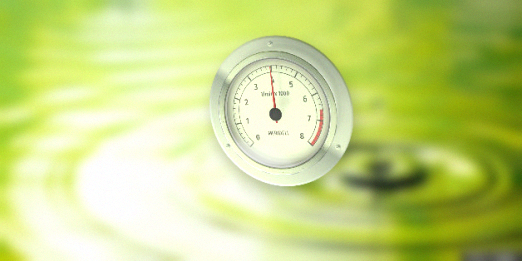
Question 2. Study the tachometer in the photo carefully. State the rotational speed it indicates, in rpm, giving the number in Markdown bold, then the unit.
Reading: **4000** rpm
